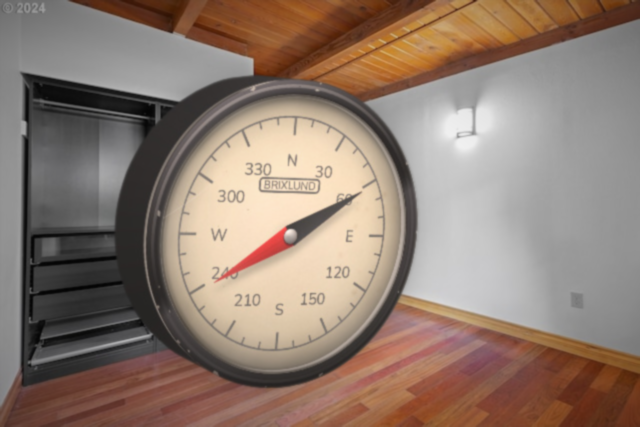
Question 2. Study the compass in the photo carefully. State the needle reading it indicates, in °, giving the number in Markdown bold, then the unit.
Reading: **240** °
